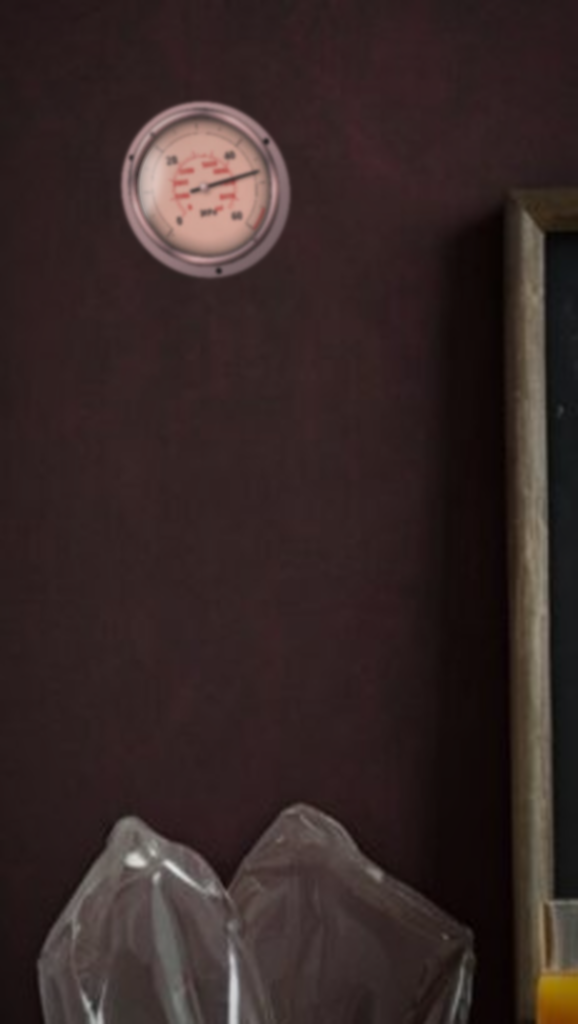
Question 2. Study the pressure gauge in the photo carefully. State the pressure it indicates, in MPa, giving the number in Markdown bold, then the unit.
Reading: **47.5** MPa
